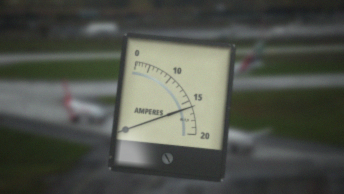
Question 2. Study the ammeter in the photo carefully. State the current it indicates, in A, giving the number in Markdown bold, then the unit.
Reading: **16** A
